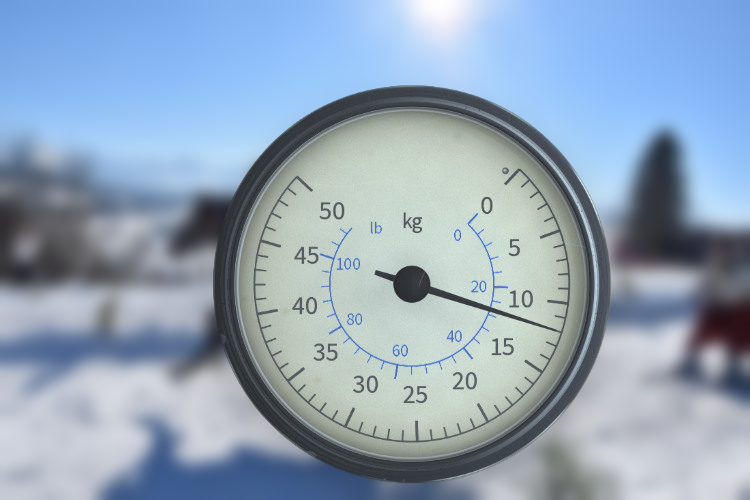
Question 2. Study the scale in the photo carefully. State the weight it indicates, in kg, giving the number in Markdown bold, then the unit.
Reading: **12** kg
